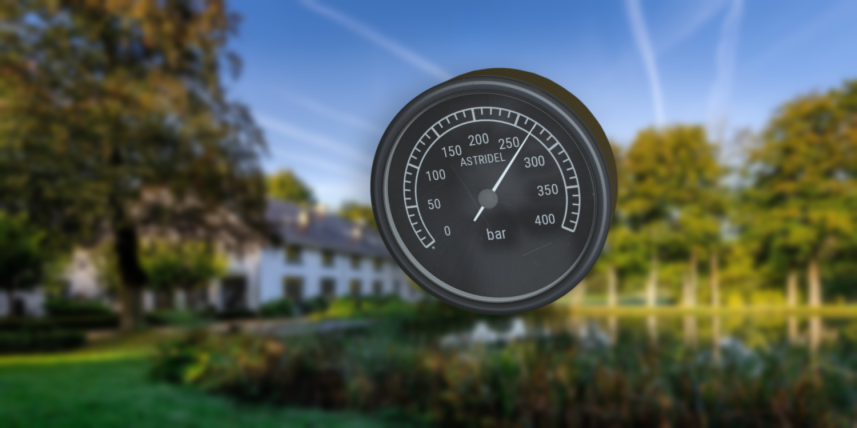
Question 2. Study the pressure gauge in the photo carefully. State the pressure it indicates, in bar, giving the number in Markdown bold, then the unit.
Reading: **270** bar
